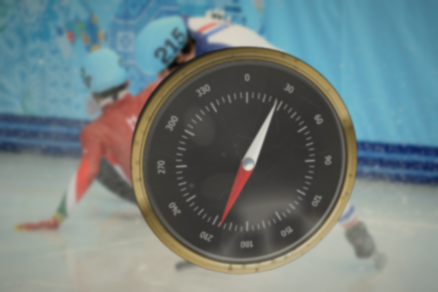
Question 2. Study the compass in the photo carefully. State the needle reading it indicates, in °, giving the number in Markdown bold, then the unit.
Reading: **205** °
